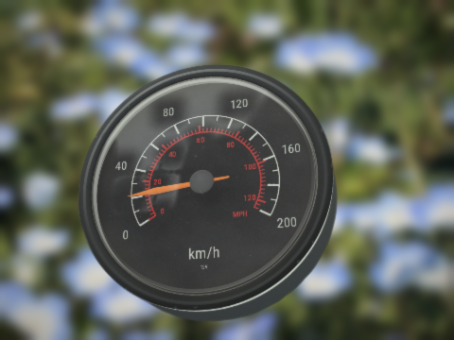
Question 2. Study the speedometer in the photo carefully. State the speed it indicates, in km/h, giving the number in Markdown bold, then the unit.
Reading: **20** km/h
